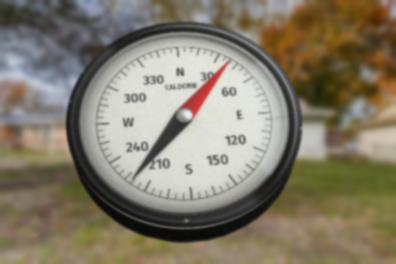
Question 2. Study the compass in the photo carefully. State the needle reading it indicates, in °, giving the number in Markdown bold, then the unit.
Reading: **40** °
